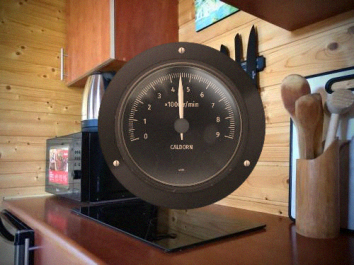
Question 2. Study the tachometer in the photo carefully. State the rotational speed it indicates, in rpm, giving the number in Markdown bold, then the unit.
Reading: **4500** rpm
